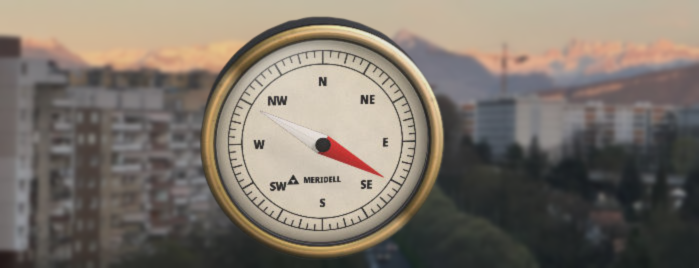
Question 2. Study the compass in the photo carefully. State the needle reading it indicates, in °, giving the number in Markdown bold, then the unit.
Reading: **120** °
